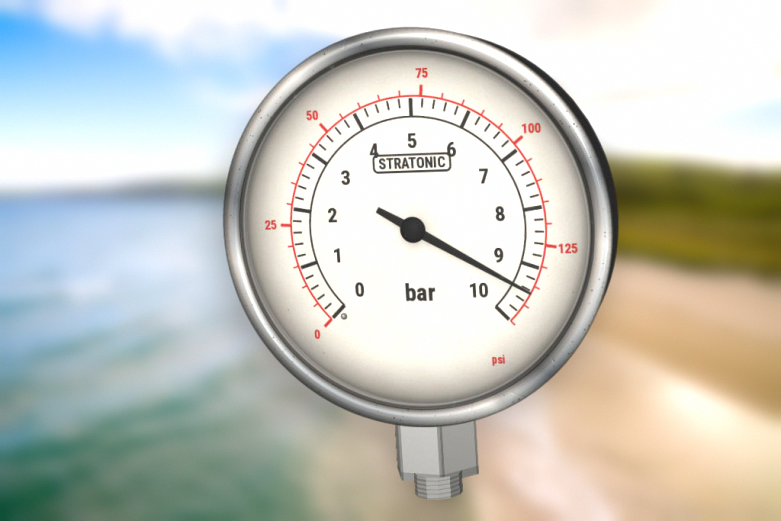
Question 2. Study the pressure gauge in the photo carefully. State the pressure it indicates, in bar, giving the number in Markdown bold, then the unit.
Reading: **9.4** bar
